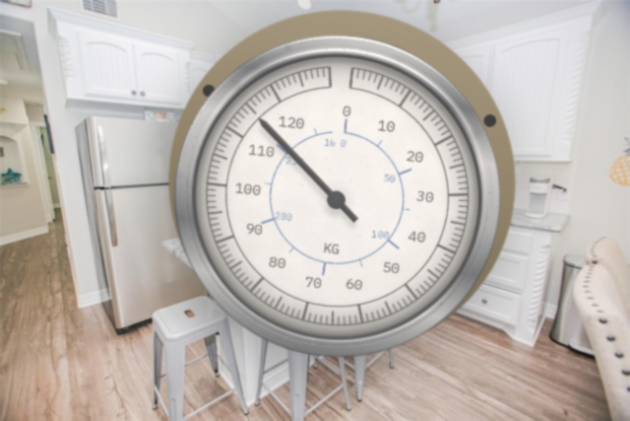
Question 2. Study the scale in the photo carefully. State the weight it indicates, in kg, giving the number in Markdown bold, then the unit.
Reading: **115** kg
